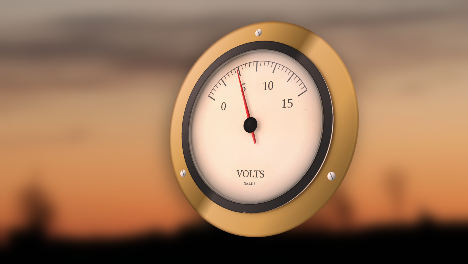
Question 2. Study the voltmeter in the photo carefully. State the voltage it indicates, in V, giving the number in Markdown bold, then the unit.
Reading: **5** V
